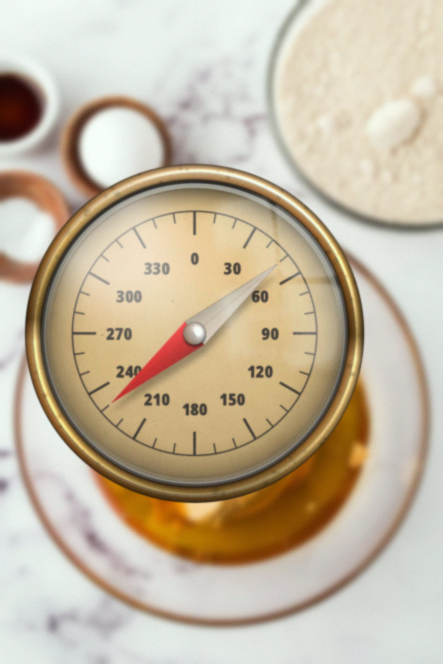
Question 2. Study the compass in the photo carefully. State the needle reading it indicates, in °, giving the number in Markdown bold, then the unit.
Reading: **230** °
